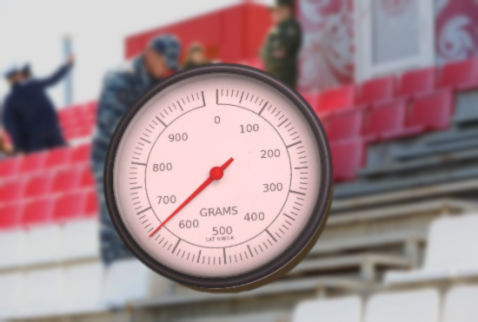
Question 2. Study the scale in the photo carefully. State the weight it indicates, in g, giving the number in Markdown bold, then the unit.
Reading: **650** g
